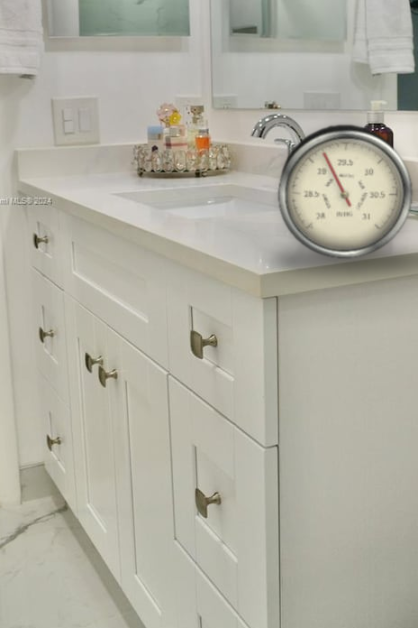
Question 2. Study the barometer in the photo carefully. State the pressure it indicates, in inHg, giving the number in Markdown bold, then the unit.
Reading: **29.2** inHg
